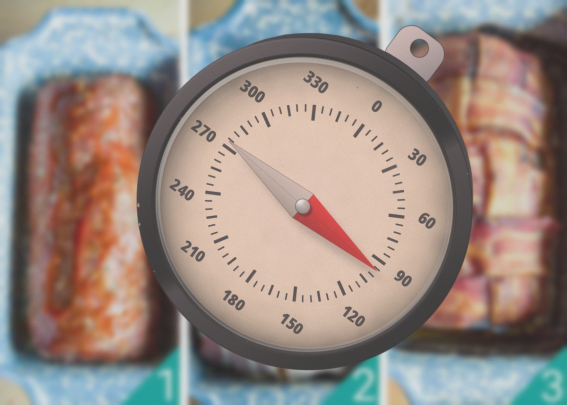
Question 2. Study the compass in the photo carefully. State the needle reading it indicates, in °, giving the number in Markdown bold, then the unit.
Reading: **95** °
